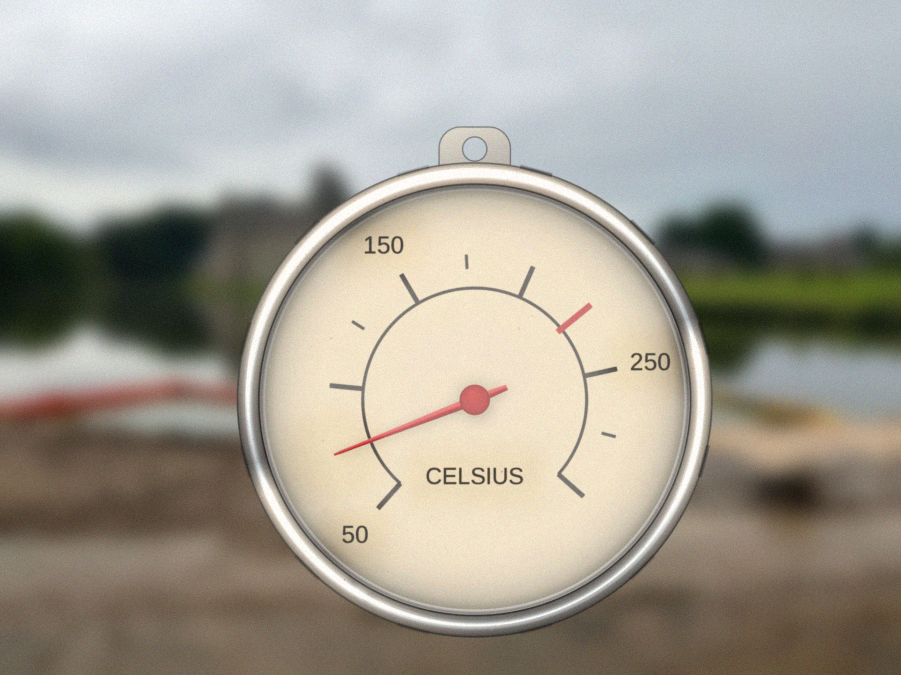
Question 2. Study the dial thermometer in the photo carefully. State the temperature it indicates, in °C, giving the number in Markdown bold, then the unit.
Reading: **75** °C
